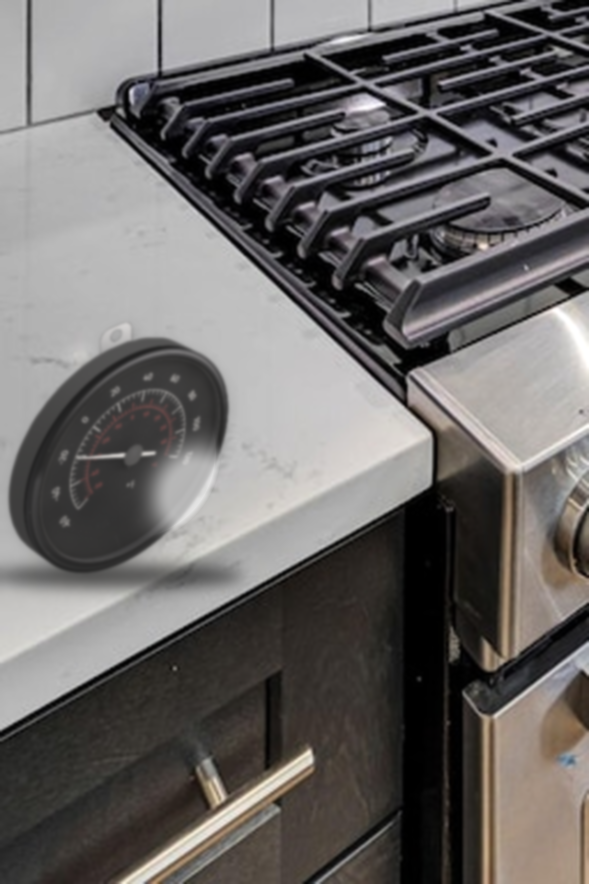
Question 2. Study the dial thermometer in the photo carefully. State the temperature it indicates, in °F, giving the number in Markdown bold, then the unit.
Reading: **-20** °F
